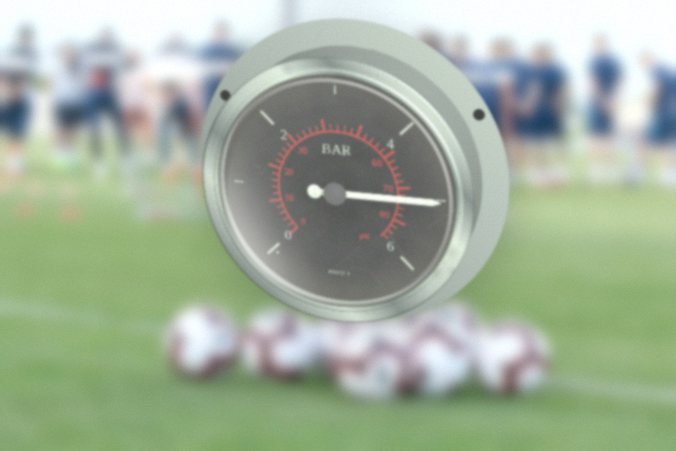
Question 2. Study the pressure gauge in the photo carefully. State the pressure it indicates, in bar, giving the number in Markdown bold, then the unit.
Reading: **5** bar
